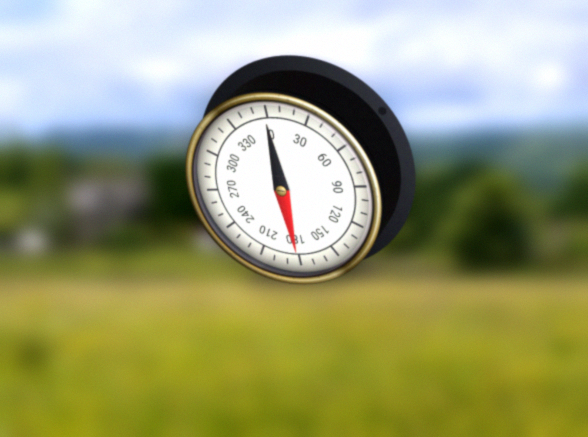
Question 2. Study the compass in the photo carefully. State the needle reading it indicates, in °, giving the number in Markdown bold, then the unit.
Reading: **180** °
